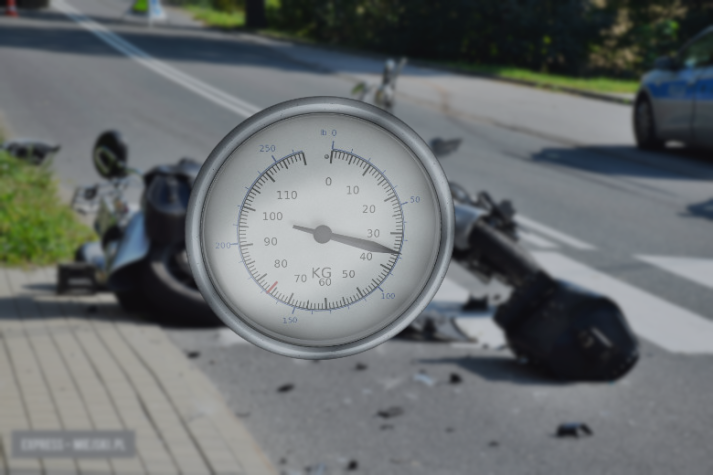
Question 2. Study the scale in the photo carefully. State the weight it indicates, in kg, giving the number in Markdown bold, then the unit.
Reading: **35** kg
